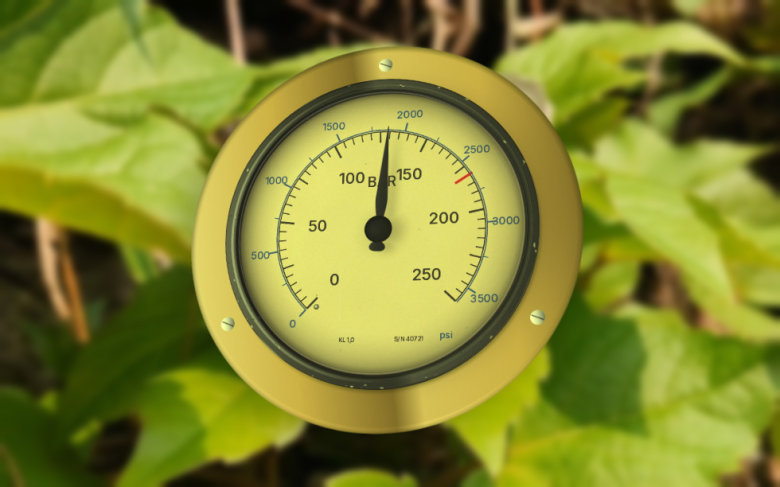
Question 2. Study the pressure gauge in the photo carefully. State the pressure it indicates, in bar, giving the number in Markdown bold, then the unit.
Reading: **130** bar
